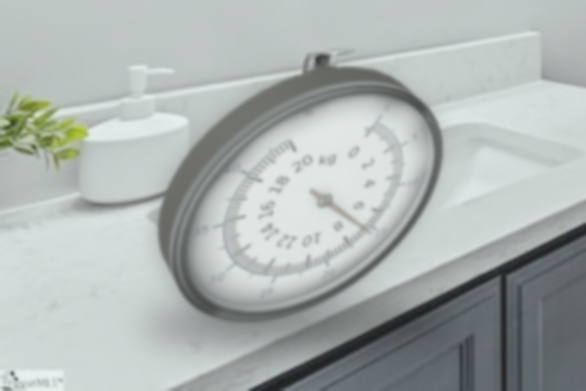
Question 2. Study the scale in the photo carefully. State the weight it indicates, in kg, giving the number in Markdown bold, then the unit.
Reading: **7** kg
